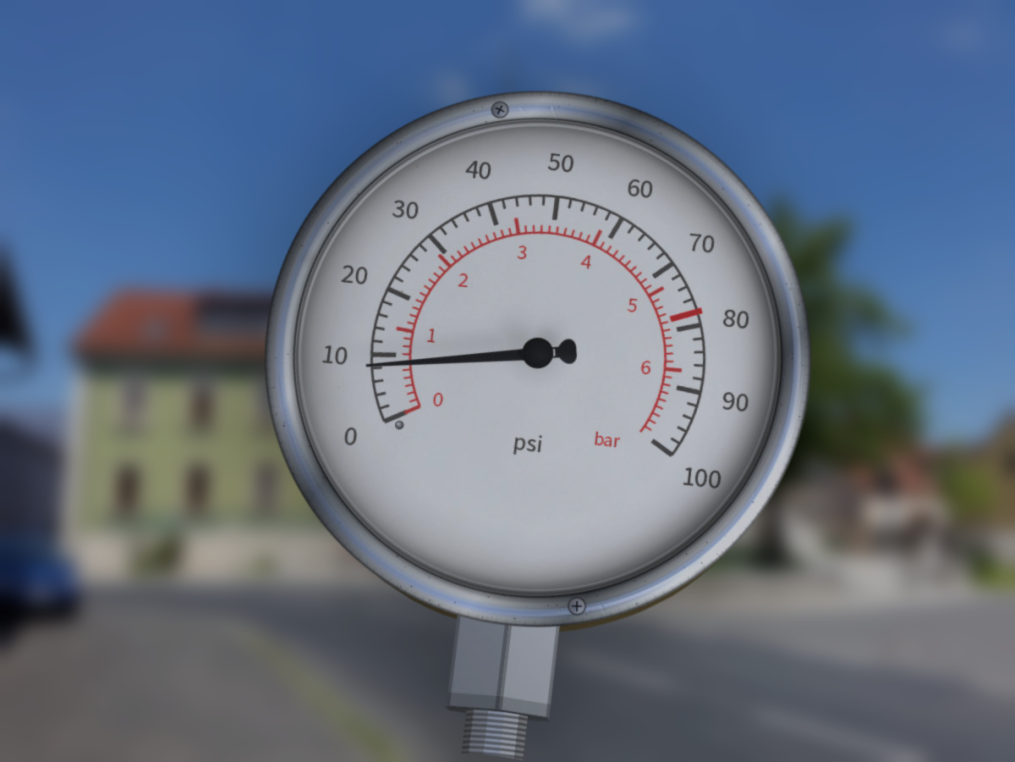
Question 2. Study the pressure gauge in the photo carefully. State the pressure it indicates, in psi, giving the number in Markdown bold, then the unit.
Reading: **8** psi
